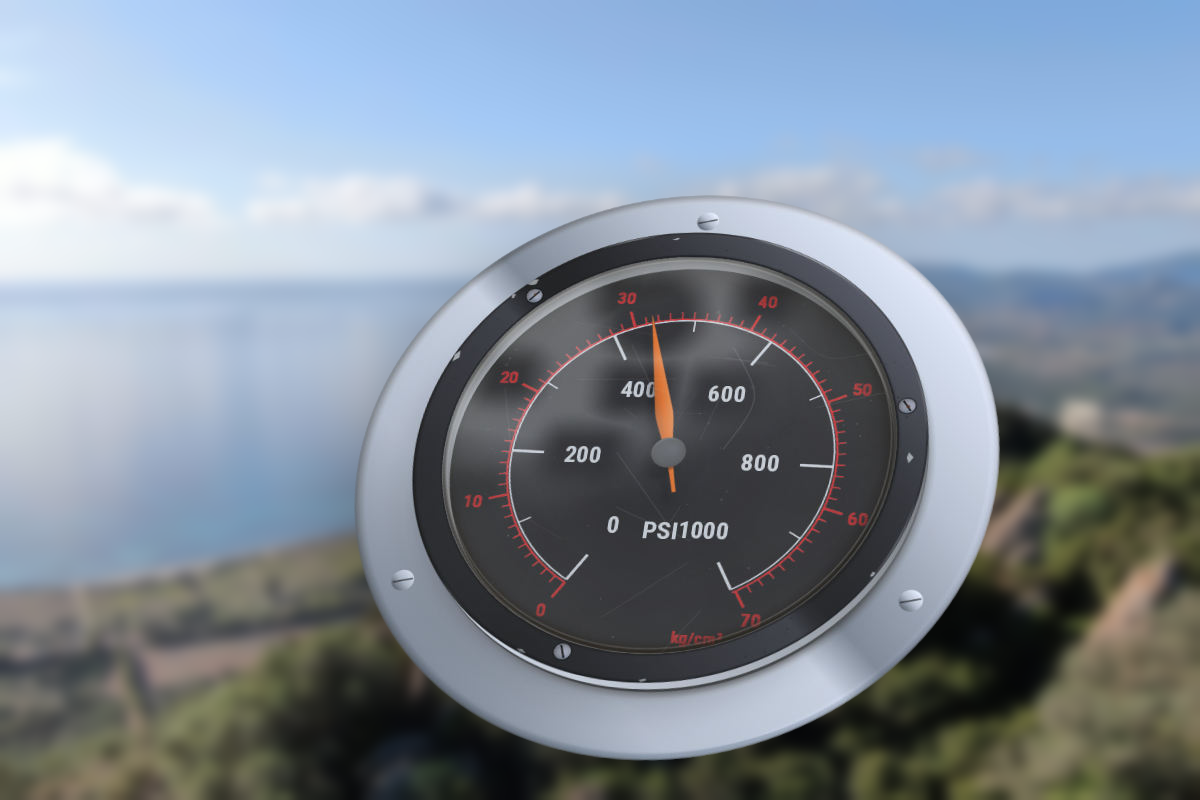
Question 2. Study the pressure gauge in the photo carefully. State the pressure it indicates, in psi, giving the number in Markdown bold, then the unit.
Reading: **450** psi
